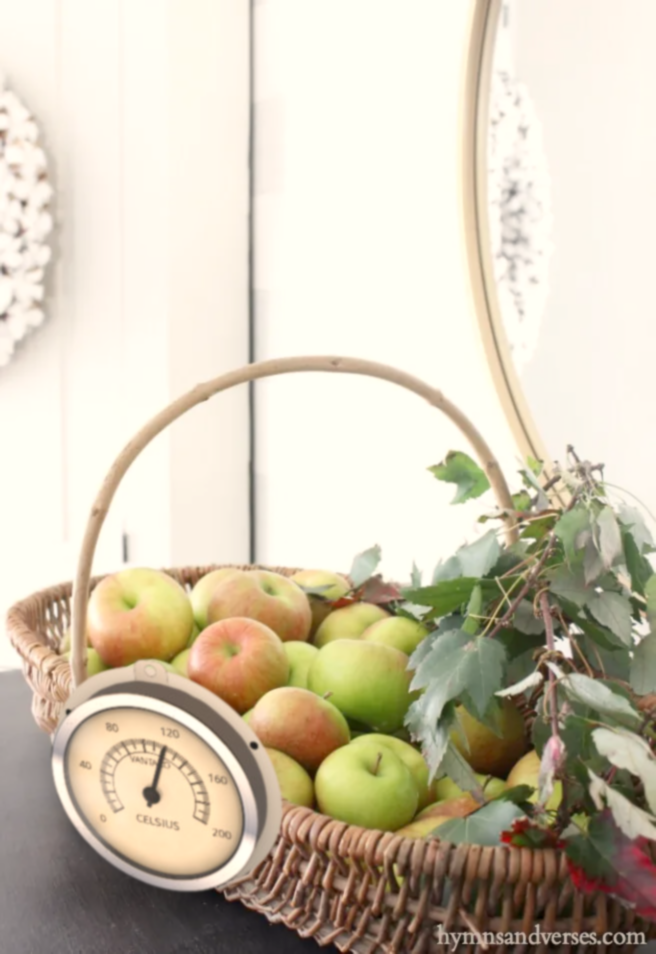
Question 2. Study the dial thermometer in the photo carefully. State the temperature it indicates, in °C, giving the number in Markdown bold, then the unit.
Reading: **120** °C
